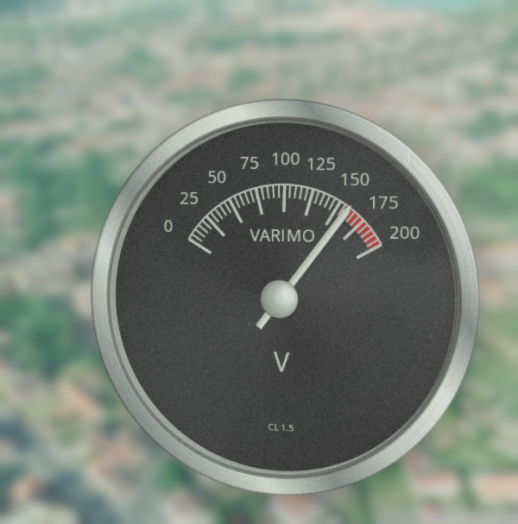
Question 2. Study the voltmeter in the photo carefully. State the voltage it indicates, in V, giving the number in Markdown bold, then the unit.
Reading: **160** V
